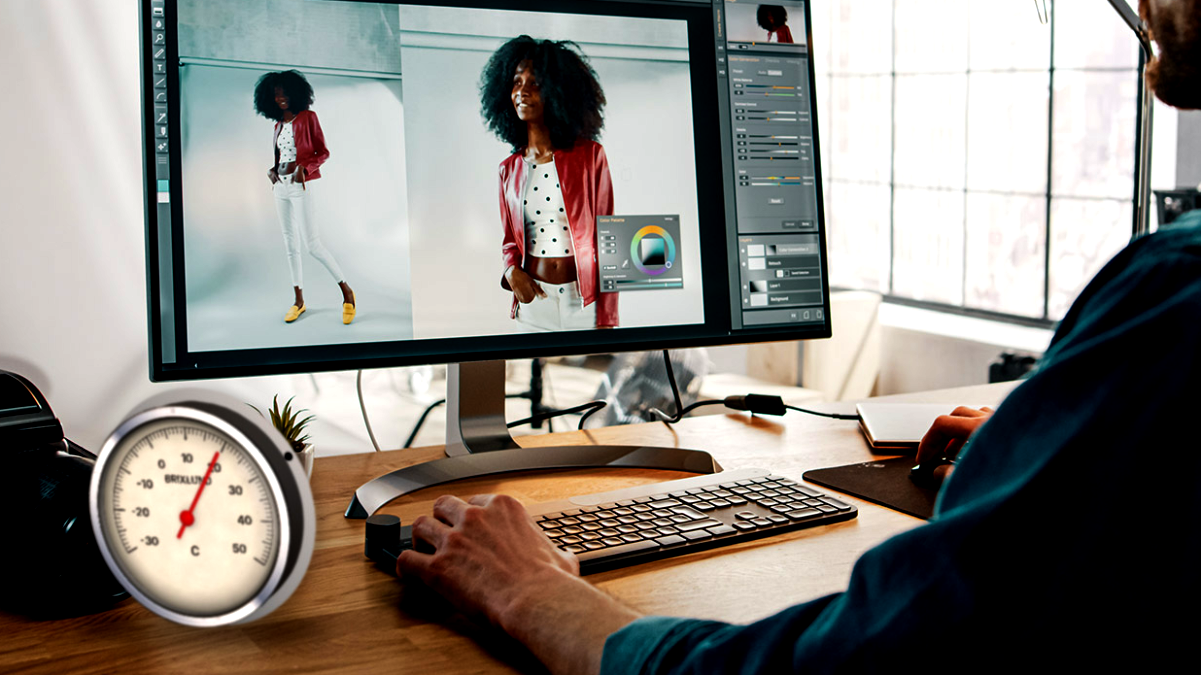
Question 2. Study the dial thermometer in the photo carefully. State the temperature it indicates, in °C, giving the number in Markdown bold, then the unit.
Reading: **20** °C
